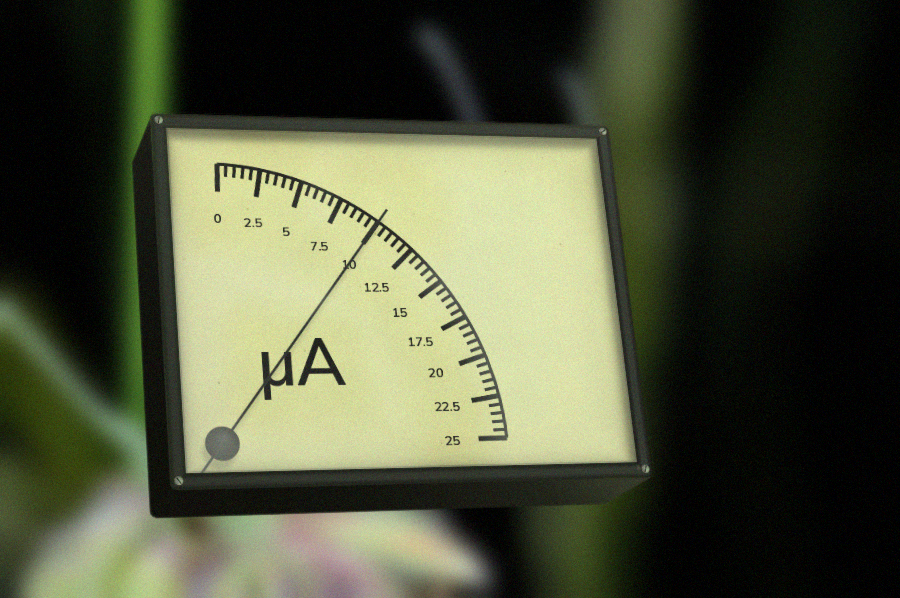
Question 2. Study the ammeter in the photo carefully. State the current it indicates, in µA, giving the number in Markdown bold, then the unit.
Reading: **10** µA
